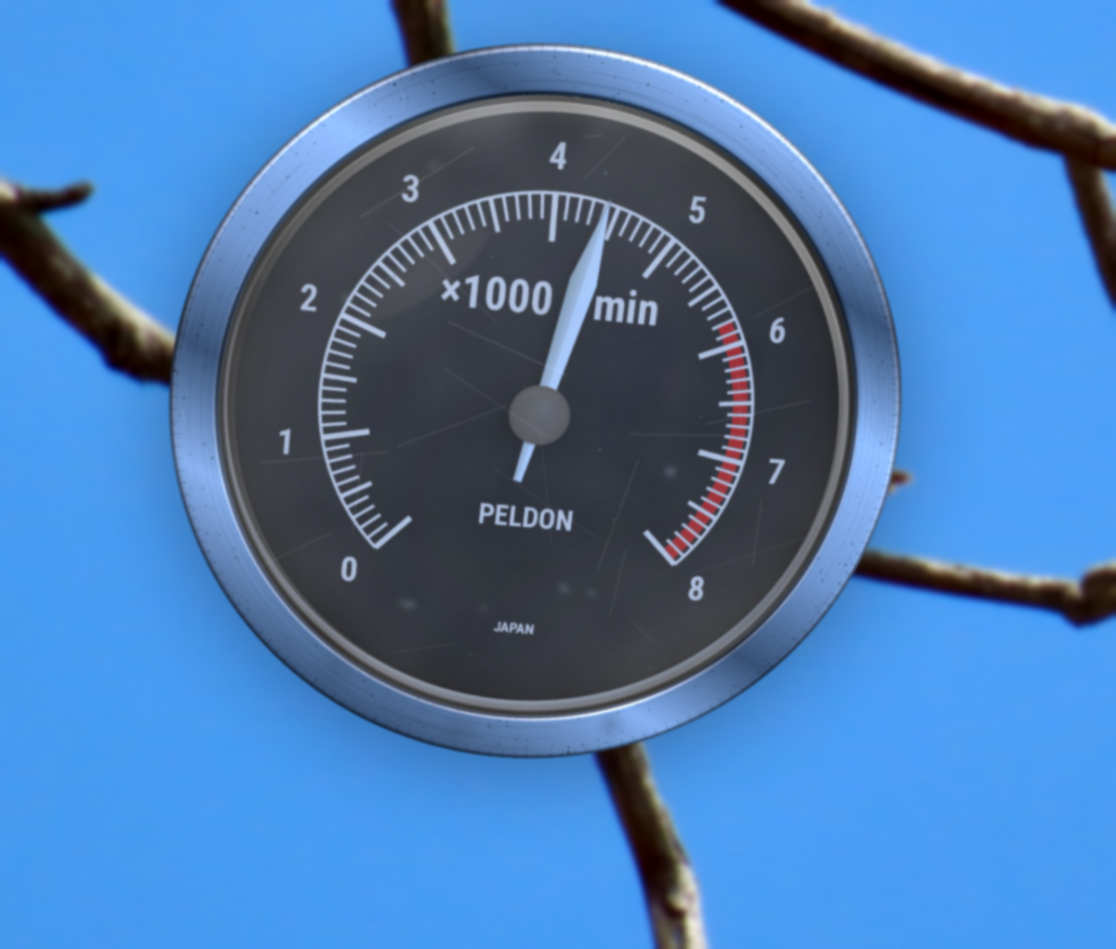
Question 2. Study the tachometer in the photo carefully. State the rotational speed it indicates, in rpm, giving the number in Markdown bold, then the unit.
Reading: **4400** rpm
